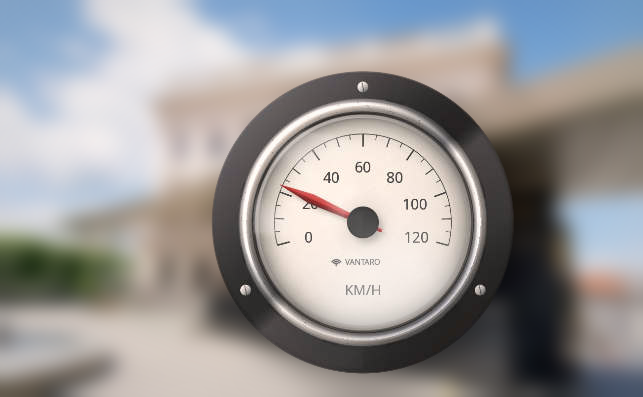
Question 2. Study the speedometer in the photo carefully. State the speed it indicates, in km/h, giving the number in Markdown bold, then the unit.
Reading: **22.5** km/h
